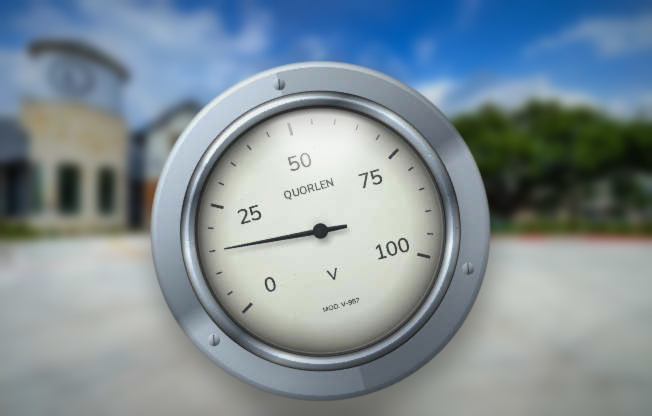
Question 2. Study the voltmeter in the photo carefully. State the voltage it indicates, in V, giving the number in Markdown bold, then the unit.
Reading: **15** V
